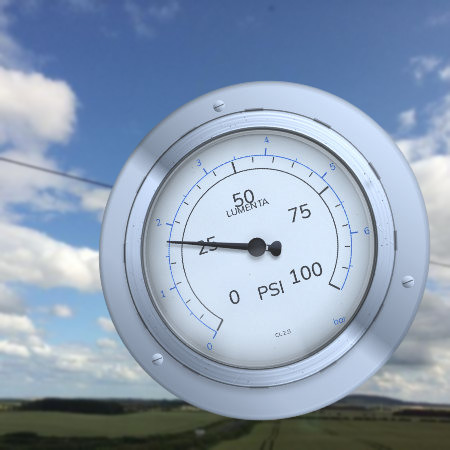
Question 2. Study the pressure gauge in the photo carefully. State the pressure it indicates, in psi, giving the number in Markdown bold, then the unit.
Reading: **25** psi
